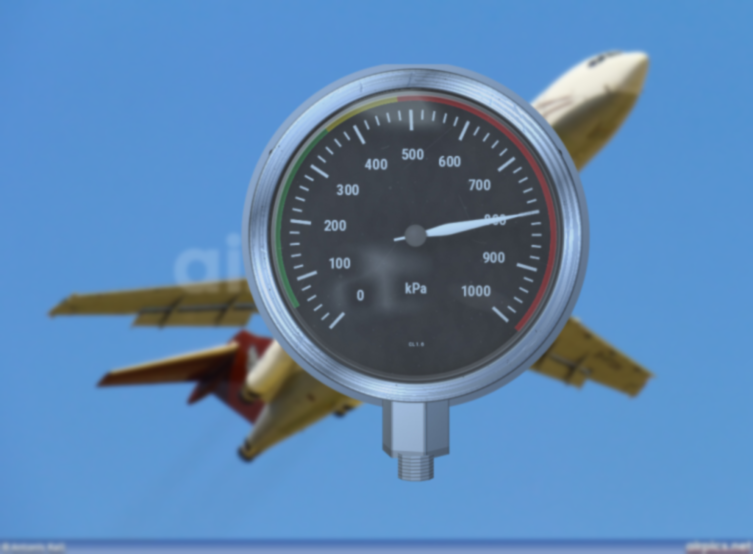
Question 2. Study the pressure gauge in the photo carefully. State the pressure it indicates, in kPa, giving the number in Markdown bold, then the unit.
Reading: **800** kPa
